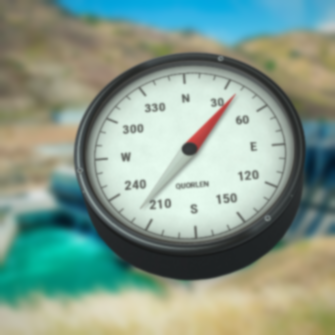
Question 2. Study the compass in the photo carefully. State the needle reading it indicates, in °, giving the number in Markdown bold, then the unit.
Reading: **40** °
